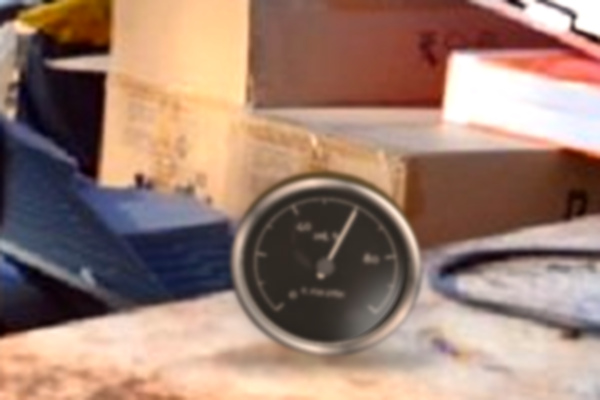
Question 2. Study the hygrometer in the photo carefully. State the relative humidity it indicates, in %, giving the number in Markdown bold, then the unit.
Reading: **60** %
